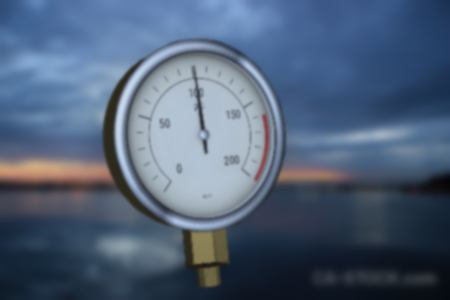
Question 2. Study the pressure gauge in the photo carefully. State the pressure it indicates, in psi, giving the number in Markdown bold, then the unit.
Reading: **100** psi
